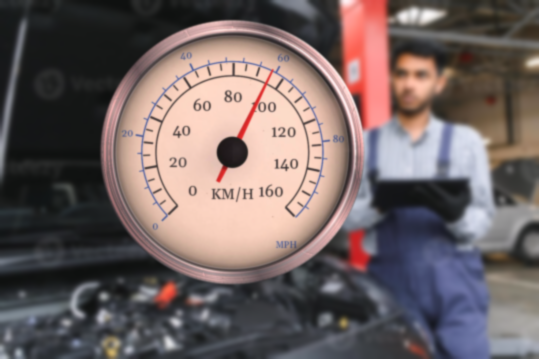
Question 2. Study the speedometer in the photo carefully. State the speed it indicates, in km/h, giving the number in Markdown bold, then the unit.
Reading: **95** km/h
